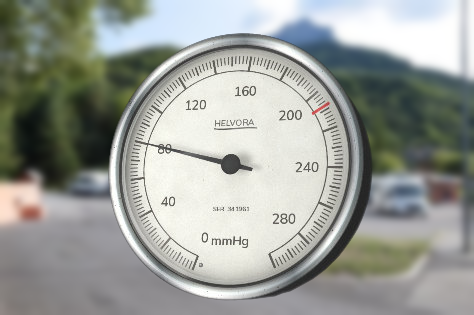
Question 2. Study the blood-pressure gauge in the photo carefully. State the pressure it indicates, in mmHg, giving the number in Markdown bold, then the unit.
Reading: **80** mmHg
